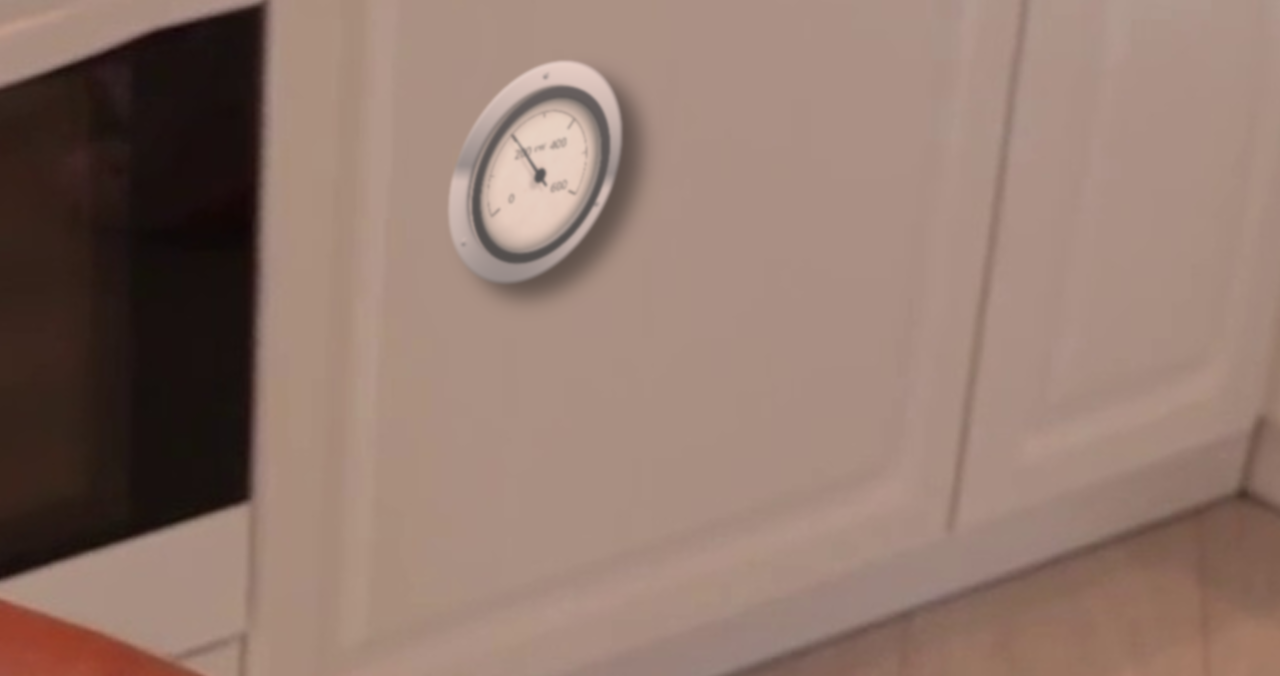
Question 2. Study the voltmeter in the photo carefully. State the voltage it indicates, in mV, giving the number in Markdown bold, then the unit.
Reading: **200** mV
